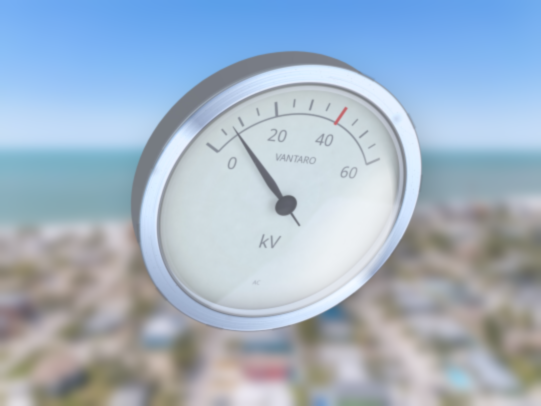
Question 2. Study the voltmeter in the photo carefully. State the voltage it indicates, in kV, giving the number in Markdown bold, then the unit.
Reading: **7.5** kV
